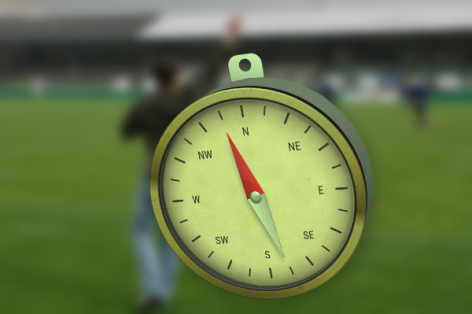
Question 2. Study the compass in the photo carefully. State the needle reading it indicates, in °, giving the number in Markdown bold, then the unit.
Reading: **345** °
